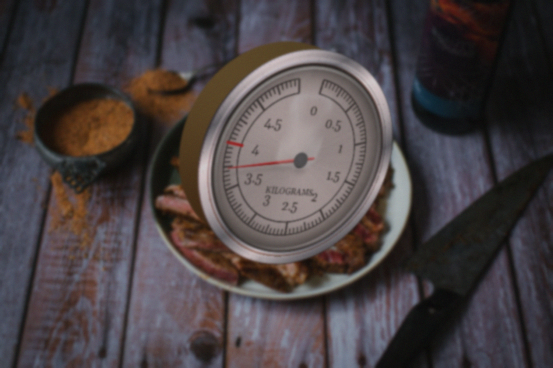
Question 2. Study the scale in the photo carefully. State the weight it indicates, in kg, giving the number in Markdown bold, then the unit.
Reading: **3.75** kg
